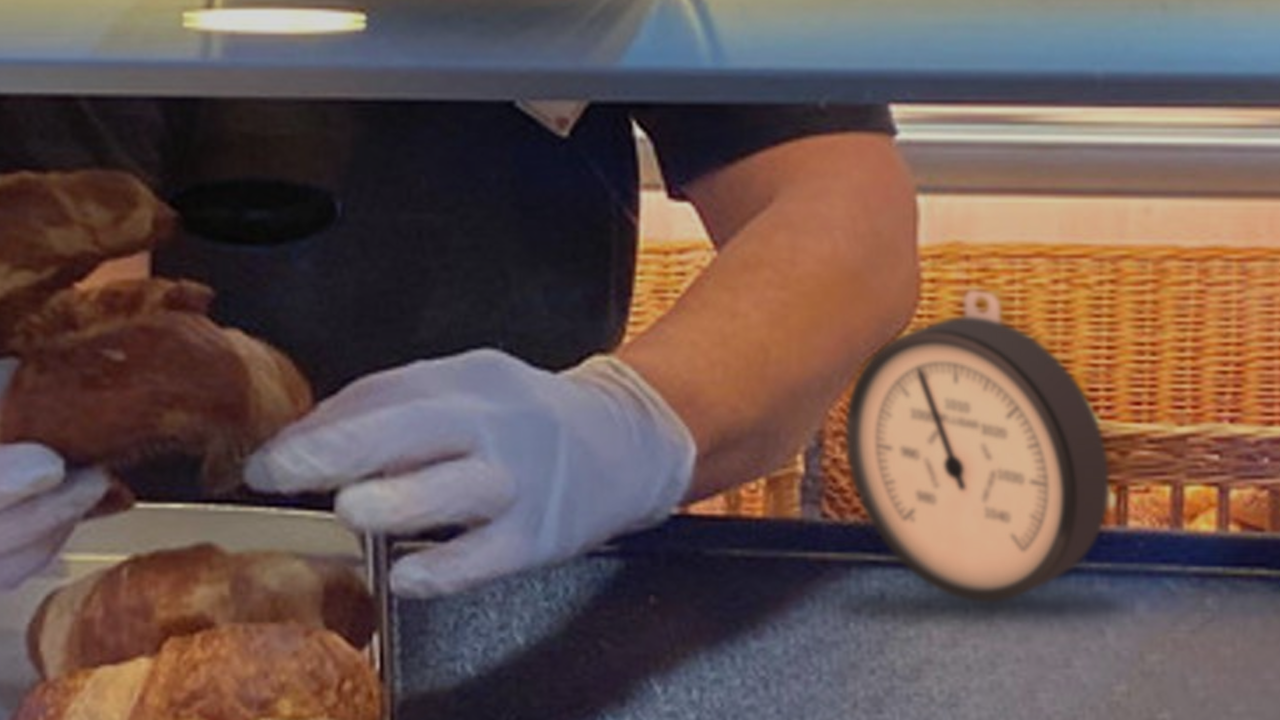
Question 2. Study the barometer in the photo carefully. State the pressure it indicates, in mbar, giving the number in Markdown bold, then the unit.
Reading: **1005** mbar
